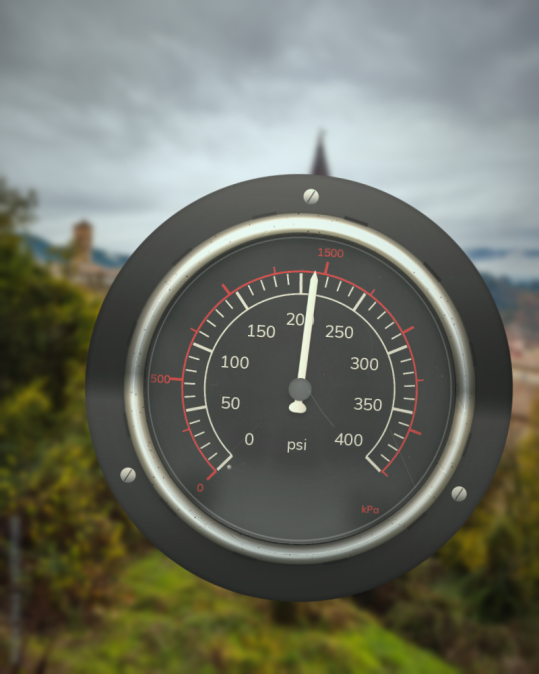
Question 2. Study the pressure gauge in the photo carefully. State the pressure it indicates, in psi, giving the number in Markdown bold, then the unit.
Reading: **210** psi
